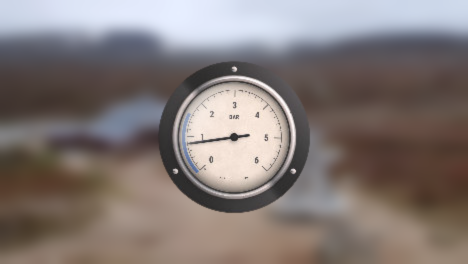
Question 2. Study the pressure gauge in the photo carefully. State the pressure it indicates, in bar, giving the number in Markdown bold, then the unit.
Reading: **0.8** bar
